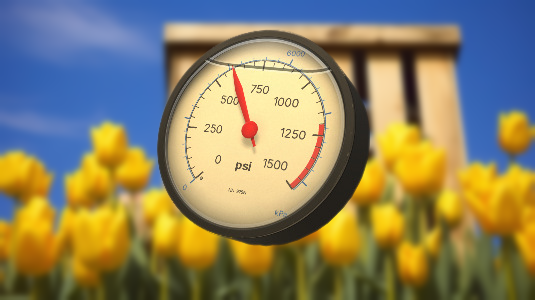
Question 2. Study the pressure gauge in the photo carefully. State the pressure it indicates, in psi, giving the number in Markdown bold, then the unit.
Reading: **600** psi
